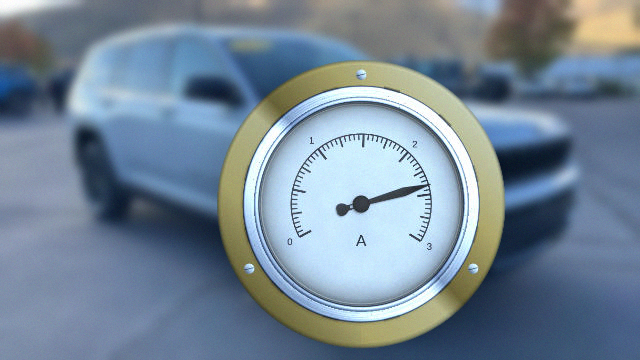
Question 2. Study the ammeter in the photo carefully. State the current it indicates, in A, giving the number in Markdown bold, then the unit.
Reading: **2.4** A
